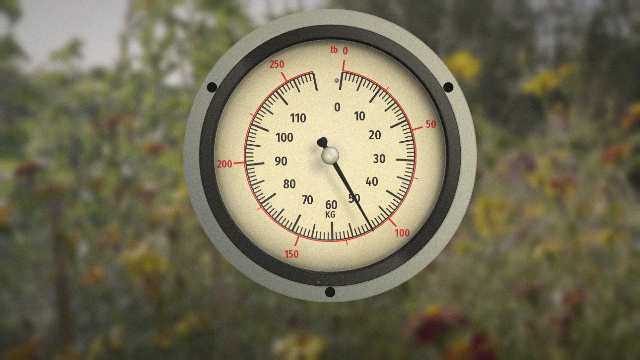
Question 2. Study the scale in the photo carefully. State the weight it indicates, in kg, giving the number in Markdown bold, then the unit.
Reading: **50** kg
